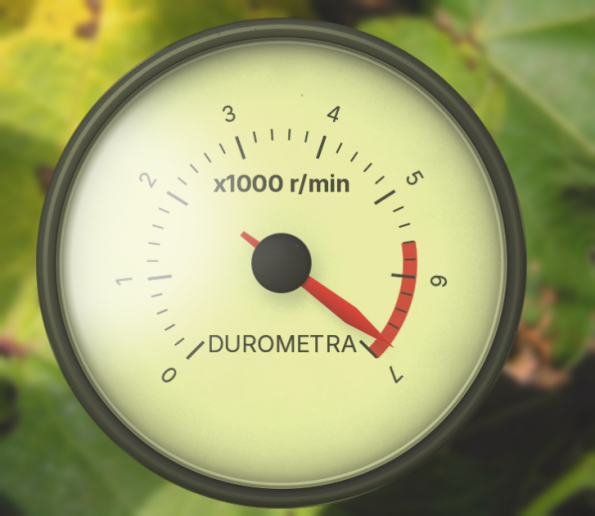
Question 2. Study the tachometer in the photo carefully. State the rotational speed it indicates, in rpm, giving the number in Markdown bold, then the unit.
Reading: **6800** rpm
